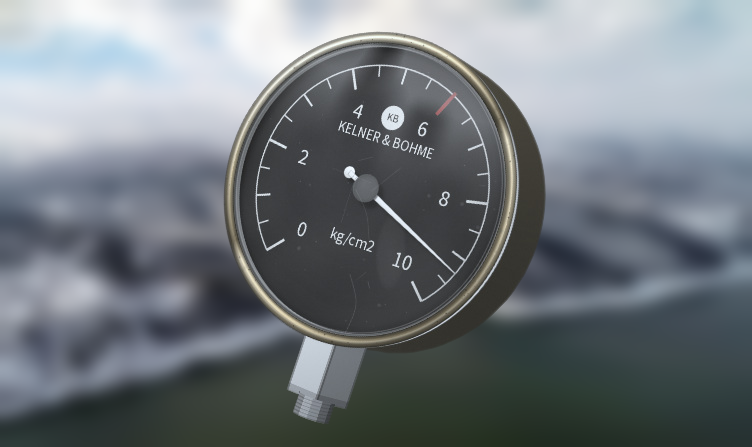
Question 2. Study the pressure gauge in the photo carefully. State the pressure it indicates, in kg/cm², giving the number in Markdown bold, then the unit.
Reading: **9.25** kg/cm²
